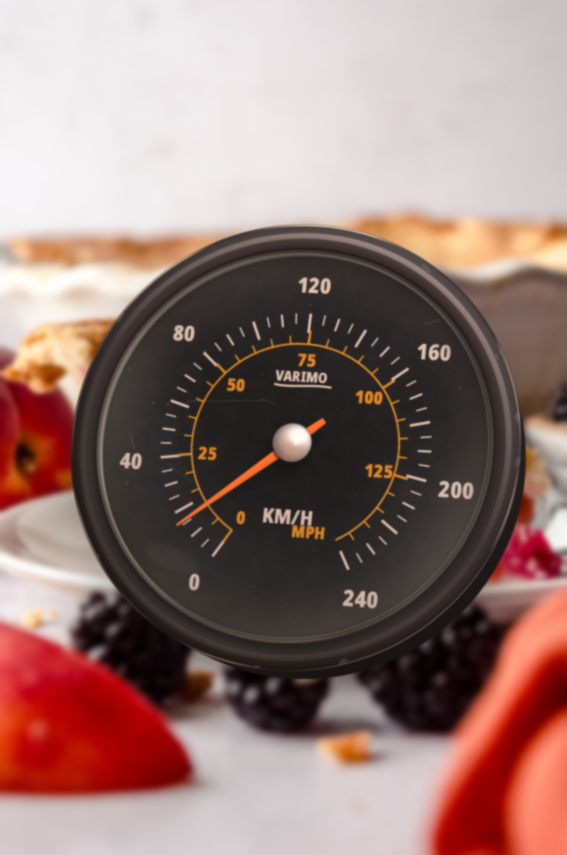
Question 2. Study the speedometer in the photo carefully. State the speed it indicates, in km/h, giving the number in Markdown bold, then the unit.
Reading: **15** km/h
